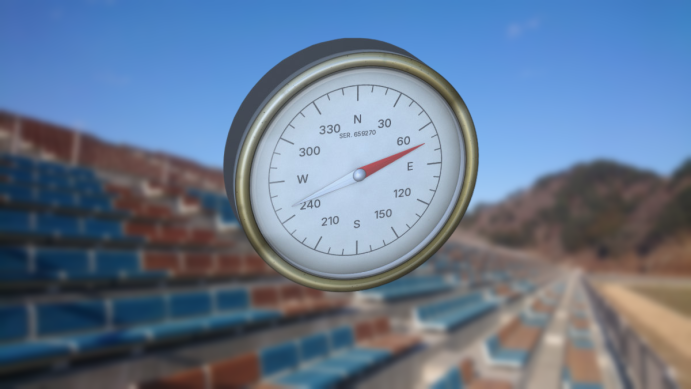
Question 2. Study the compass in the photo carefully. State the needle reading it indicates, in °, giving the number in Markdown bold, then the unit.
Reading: **70** °
